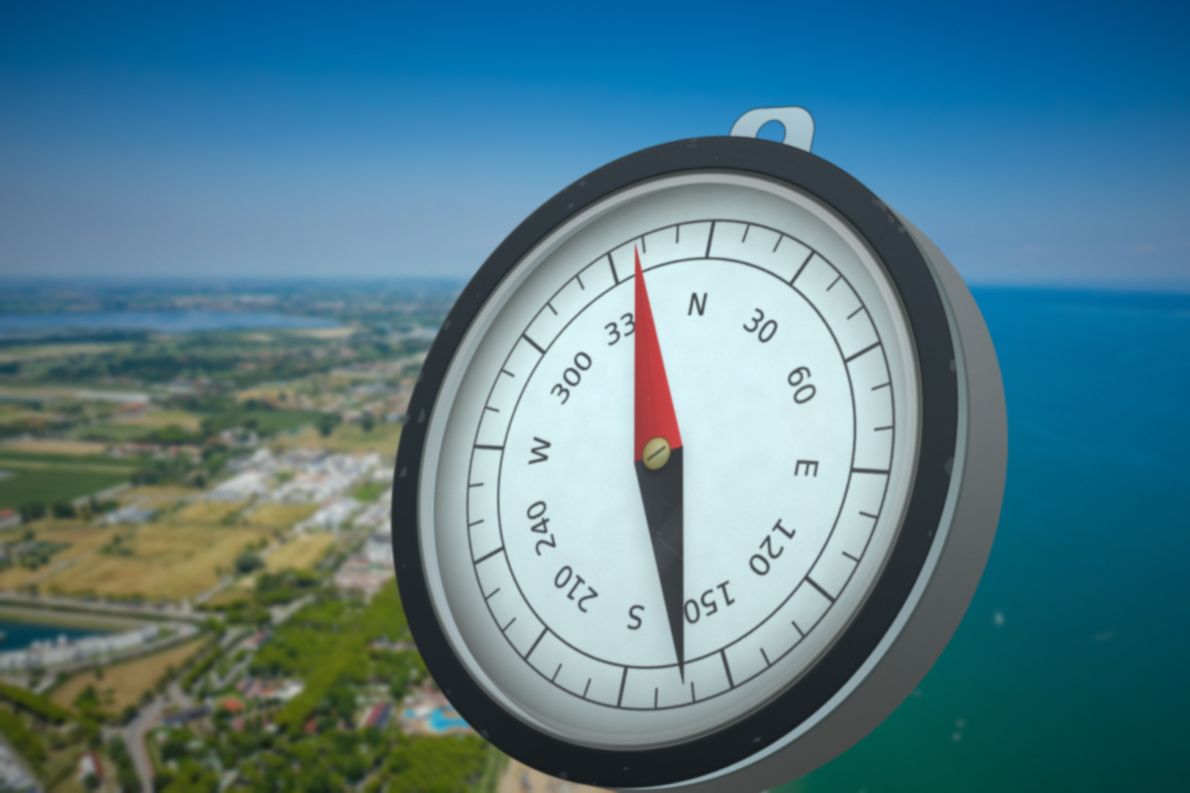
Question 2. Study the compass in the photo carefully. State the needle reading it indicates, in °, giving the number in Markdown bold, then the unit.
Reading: **340** °
